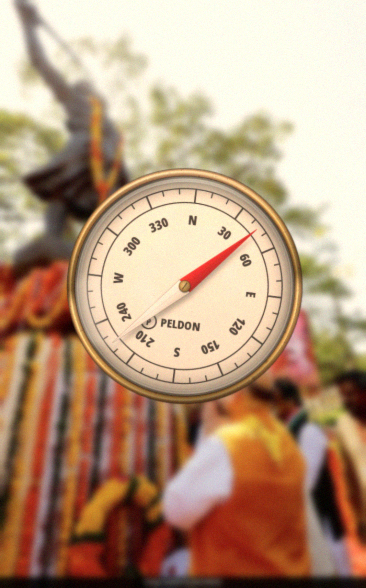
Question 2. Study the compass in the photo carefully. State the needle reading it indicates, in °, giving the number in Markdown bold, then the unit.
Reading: **45** °
